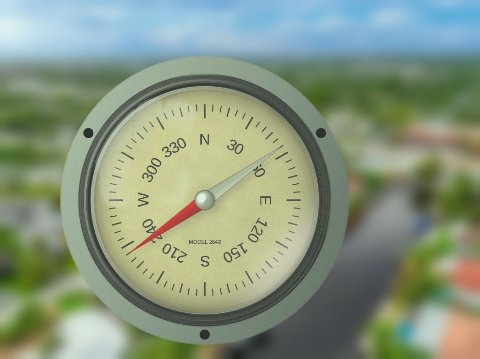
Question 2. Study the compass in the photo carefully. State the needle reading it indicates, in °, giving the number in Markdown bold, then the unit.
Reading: **235** °
